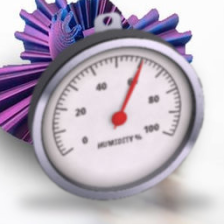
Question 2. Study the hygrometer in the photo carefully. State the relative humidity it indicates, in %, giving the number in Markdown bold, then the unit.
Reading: **60** %
